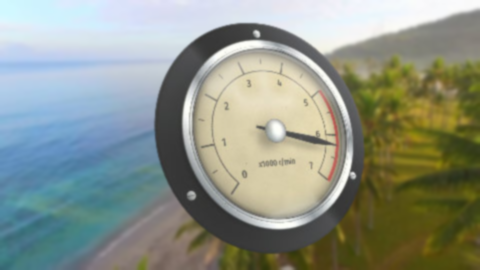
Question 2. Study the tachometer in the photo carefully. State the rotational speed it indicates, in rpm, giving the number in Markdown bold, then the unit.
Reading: **6250** rpm
